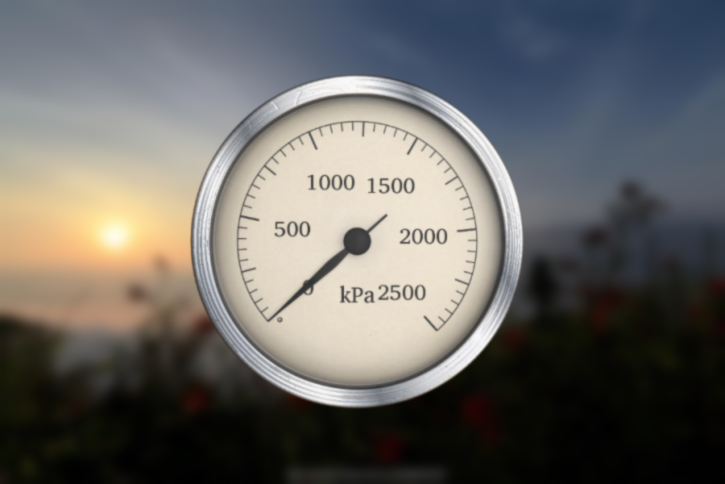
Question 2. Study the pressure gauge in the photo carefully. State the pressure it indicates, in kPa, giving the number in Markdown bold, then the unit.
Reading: **0** kPa
